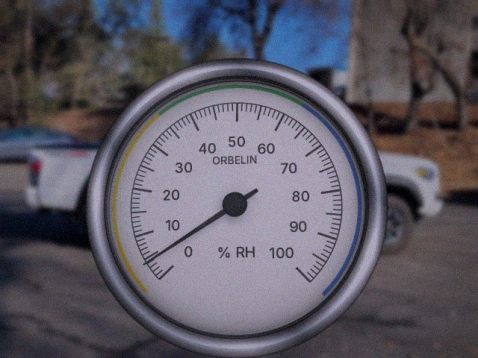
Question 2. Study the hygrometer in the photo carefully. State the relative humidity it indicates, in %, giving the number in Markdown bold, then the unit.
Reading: **4** %
